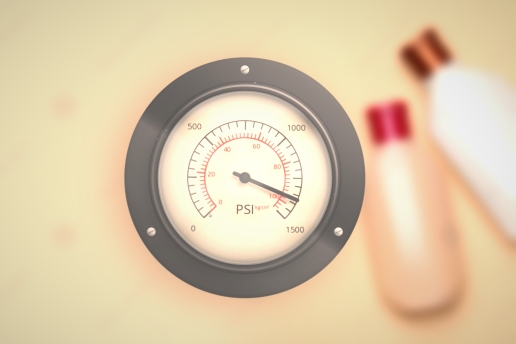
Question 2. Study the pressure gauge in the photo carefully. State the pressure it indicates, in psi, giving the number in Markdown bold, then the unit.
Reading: **1375** psi
